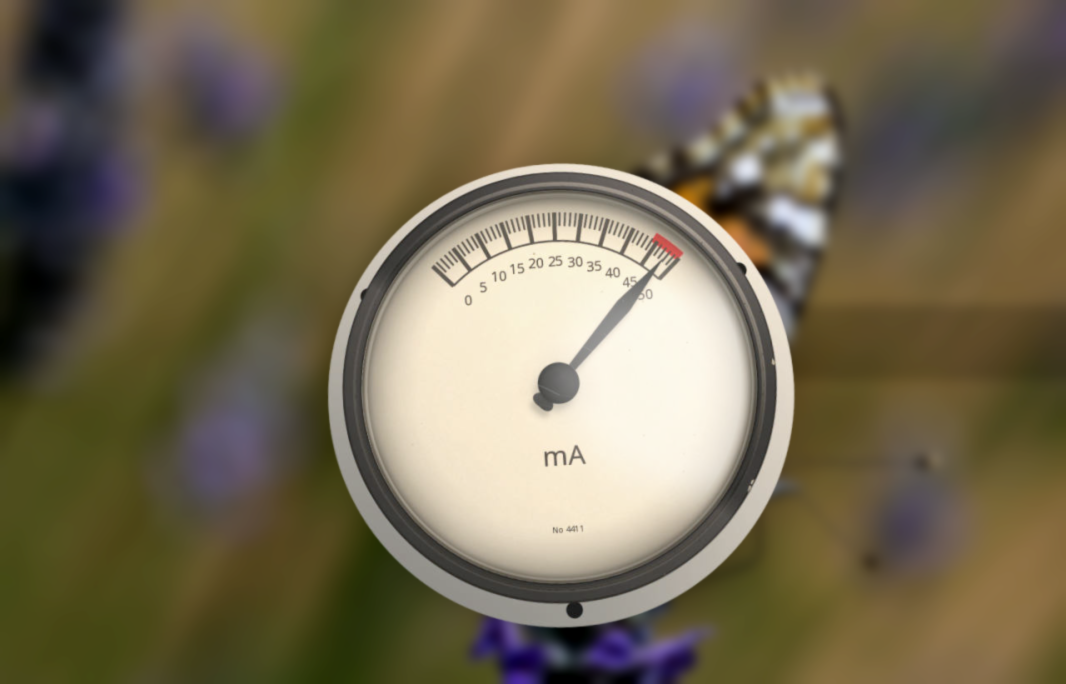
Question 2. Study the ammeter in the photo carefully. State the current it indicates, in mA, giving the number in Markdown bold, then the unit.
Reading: **48** mA
